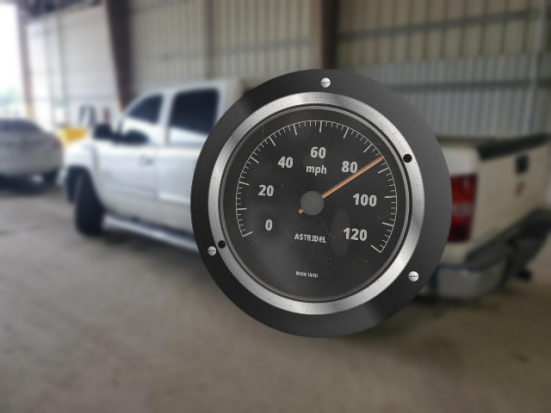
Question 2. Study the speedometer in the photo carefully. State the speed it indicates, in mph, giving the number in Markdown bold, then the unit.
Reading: **86** mph
